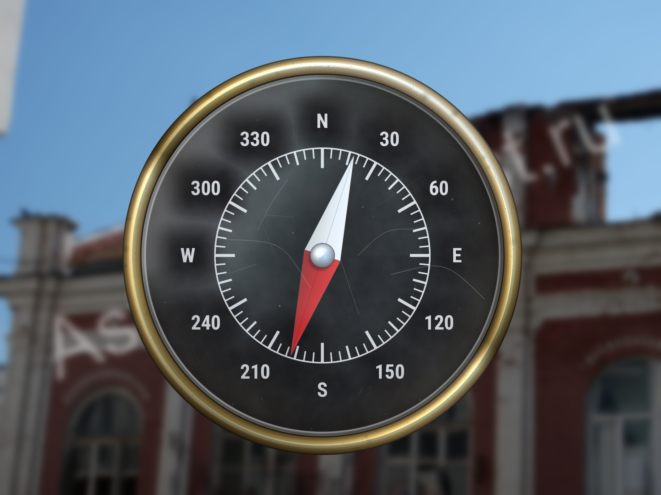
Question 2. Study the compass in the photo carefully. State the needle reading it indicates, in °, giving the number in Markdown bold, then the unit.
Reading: **197.5** °
